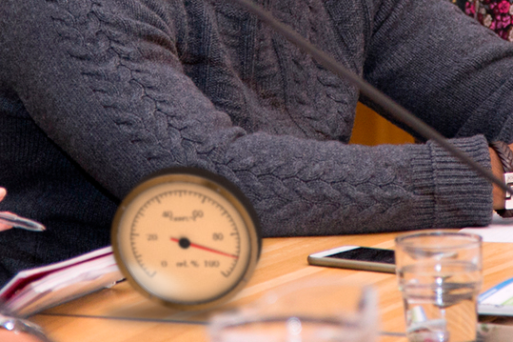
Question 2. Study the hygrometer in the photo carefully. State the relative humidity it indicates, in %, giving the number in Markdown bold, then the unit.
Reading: **90** %
